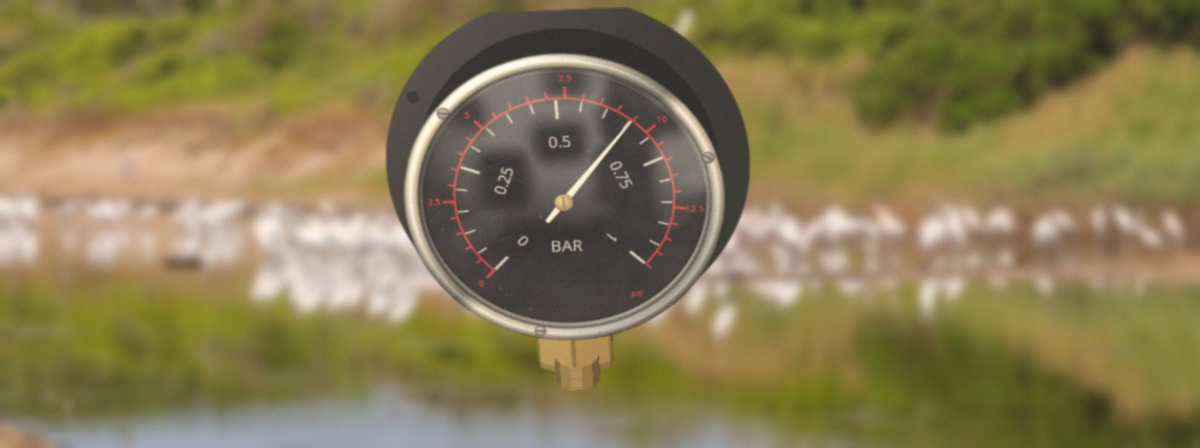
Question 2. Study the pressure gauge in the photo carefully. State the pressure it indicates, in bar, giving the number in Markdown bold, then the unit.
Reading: **0.65** bar
